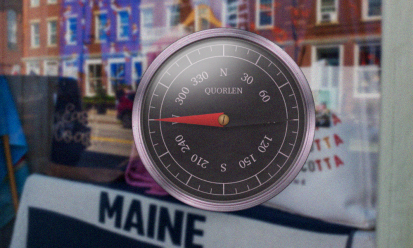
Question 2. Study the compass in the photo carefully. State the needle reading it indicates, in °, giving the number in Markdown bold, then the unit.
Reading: **270** °
